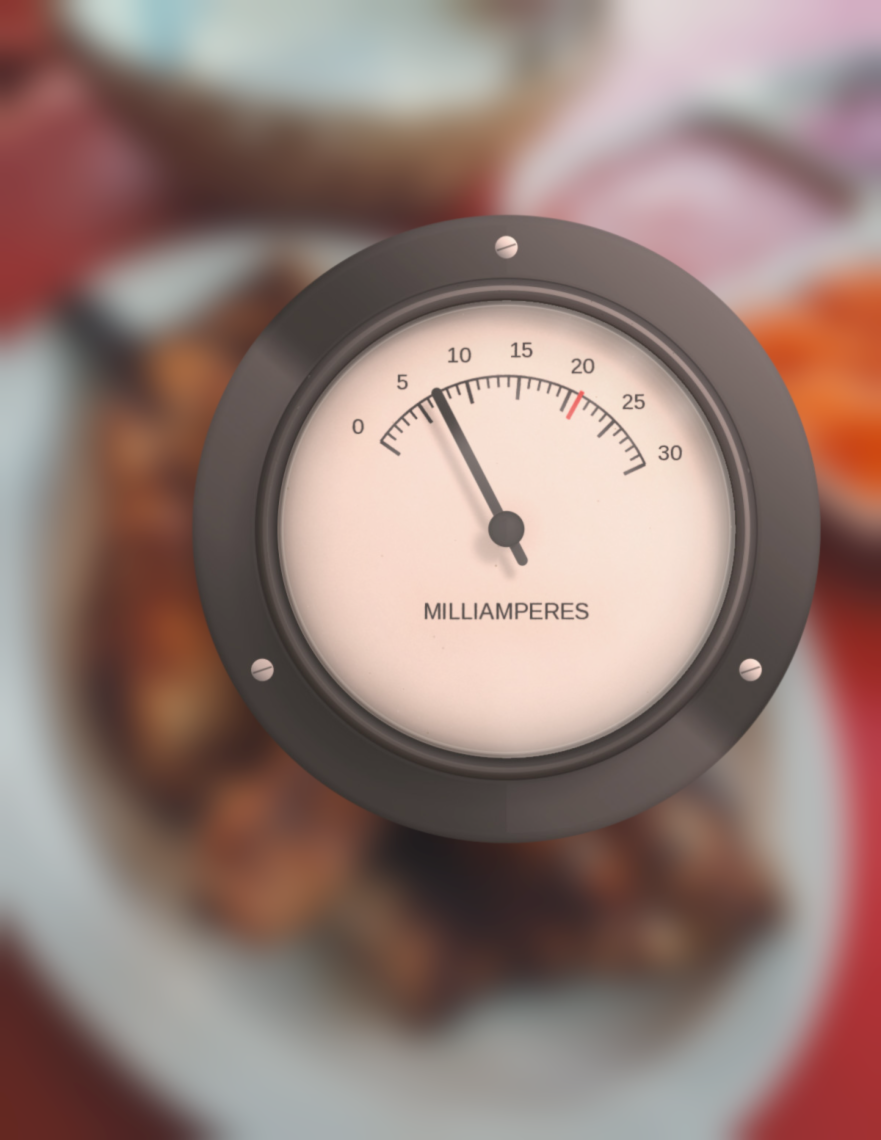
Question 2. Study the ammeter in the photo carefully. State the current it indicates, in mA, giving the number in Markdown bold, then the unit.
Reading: **7** mA
